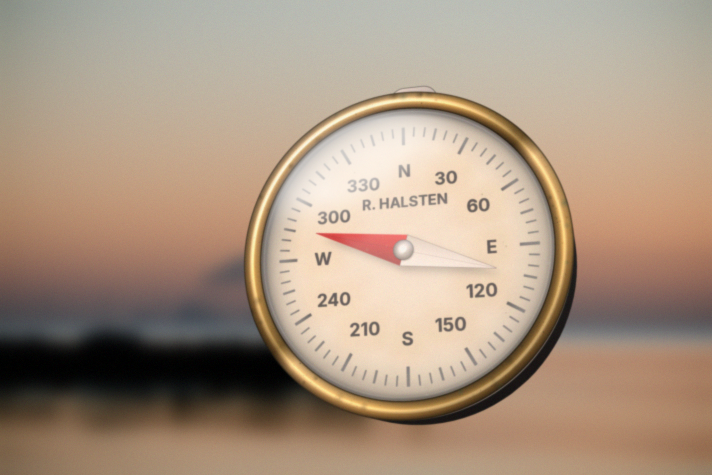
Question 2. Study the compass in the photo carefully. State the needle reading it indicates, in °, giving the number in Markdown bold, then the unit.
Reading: **285** °
